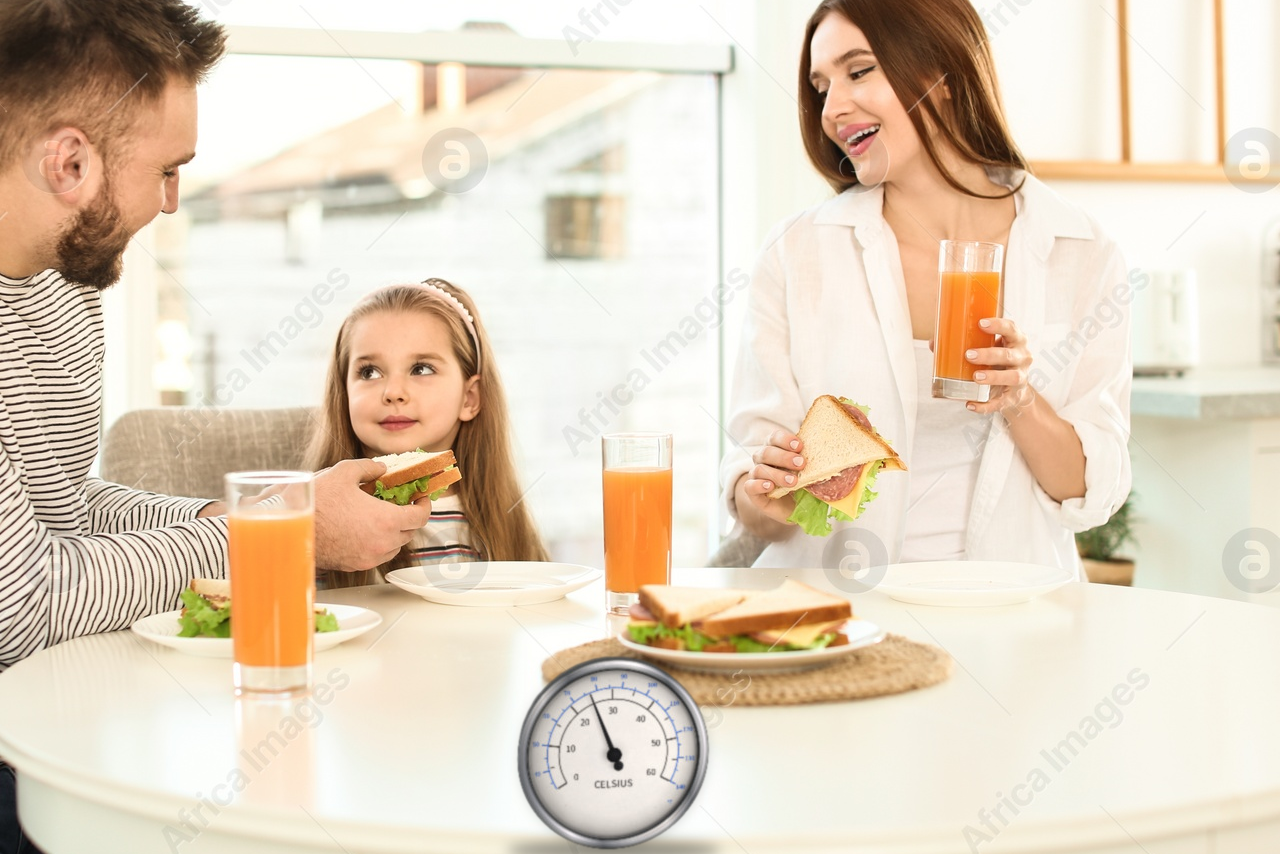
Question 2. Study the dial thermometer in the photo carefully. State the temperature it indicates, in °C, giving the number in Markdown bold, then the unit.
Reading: **25** °C
